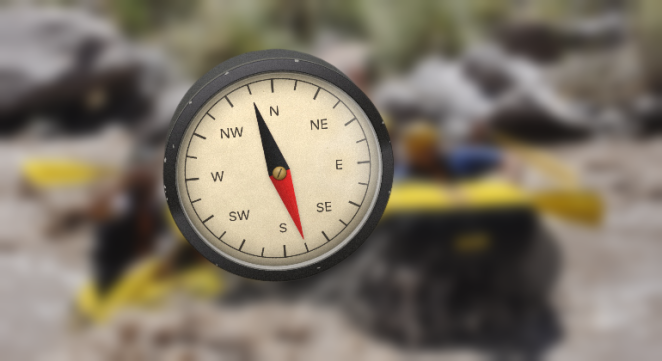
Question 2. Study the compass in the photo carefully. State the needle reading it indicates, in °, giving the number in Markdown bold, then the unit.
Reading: **165** °
